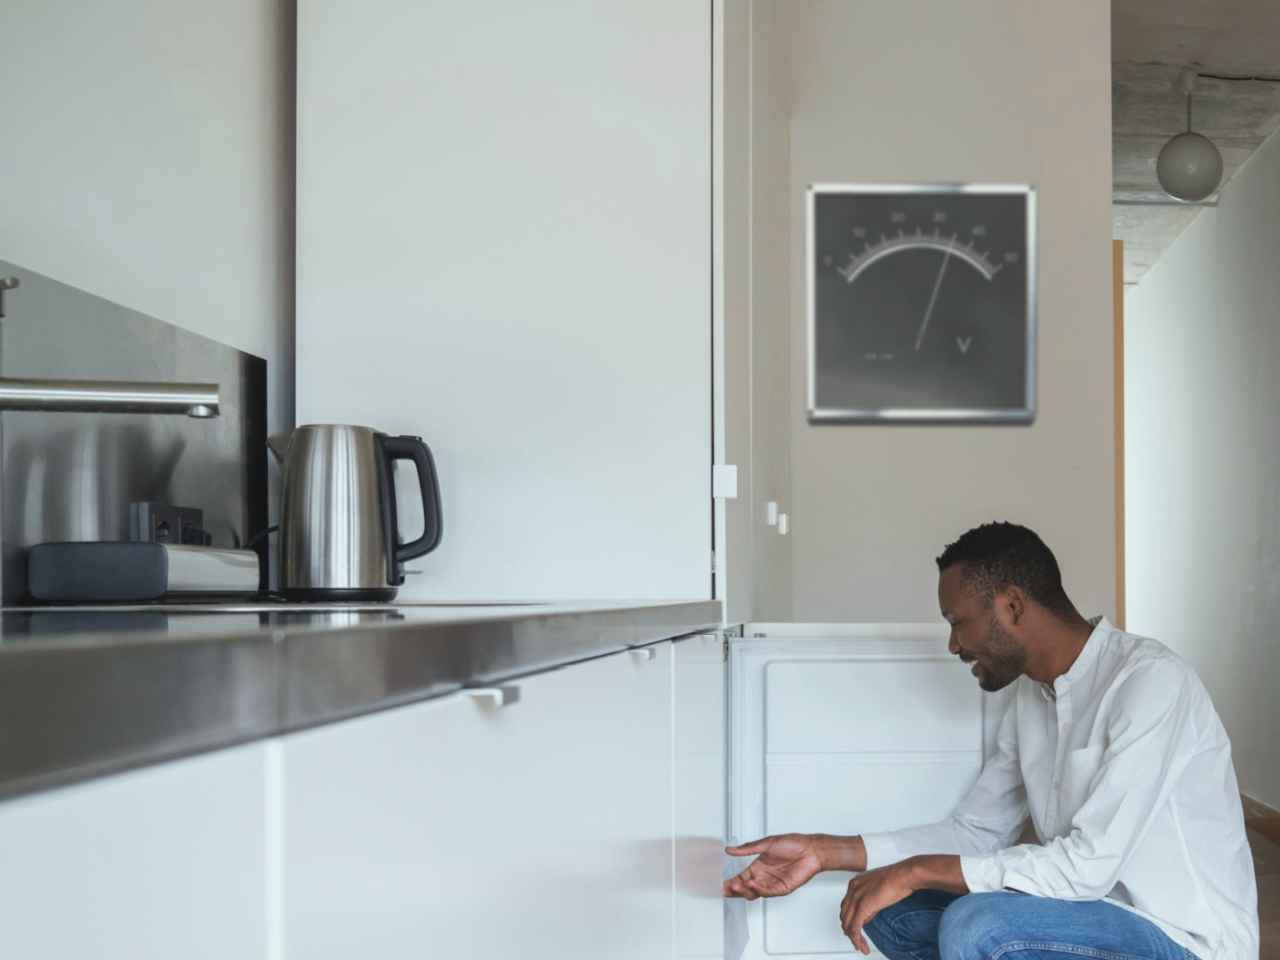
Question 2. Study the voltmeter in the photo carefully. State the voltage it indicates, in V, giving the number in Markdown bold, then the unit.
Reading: **35** V
